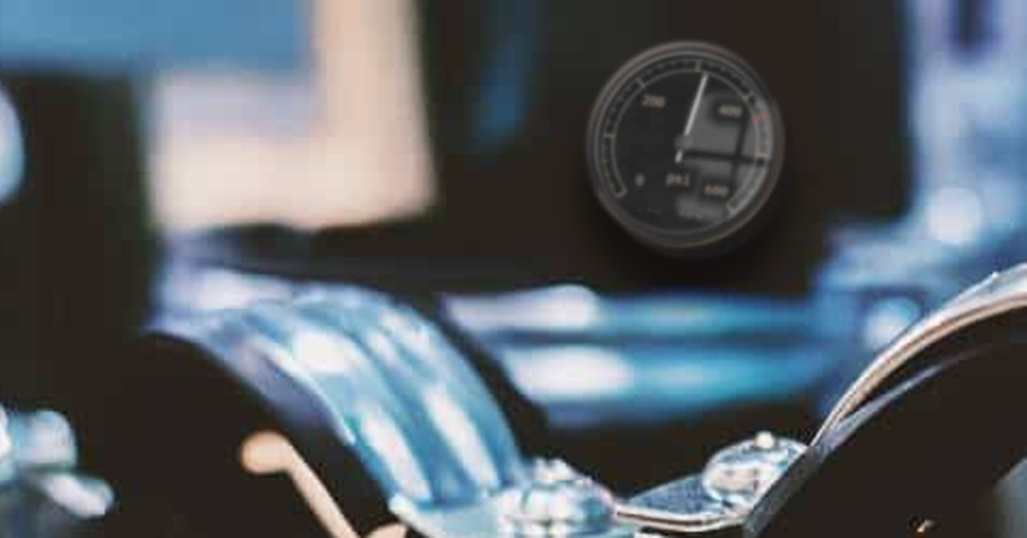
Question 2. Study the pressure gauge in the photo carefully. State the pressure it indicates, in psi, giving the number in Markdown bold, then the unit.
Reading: **320** psi
